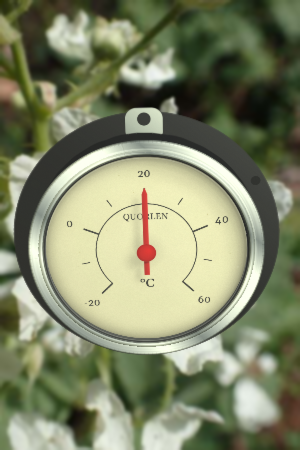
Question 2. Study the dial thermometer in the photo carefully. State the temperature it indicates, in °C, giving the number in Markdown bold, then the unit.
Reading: **20** °C
